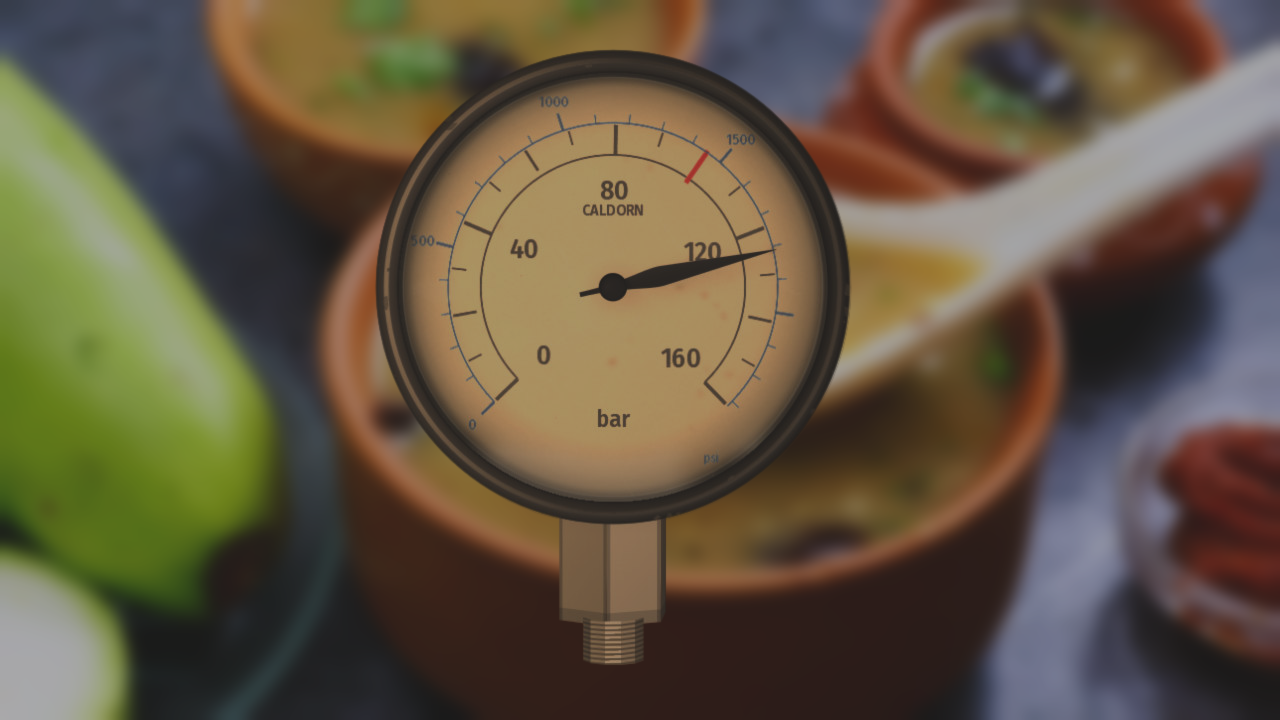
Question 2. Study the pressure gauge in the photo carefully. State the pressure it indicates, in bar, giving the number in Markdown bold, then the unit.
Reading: **125** bar
